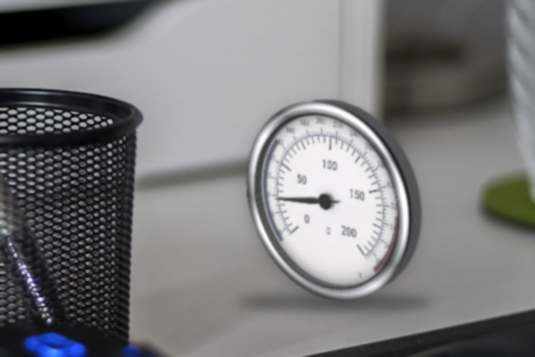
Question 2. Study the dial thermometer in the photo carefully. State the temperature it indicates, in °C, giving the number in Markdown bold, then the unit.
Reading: **25** °C
